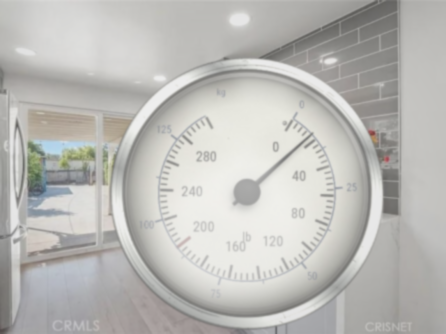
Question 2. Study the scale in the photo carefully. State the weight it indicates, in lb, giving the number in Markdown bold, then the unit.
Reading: **16** lb
